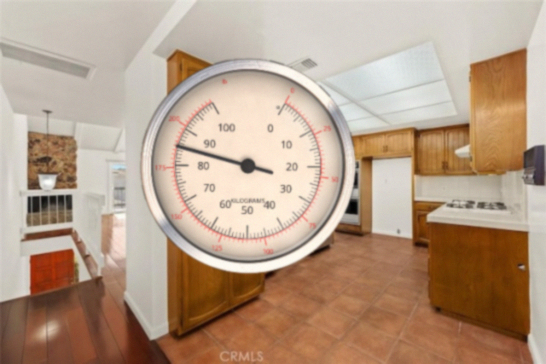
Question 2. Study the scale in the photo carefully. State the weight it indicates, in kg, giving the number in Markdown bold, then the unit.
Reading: **85** kg
